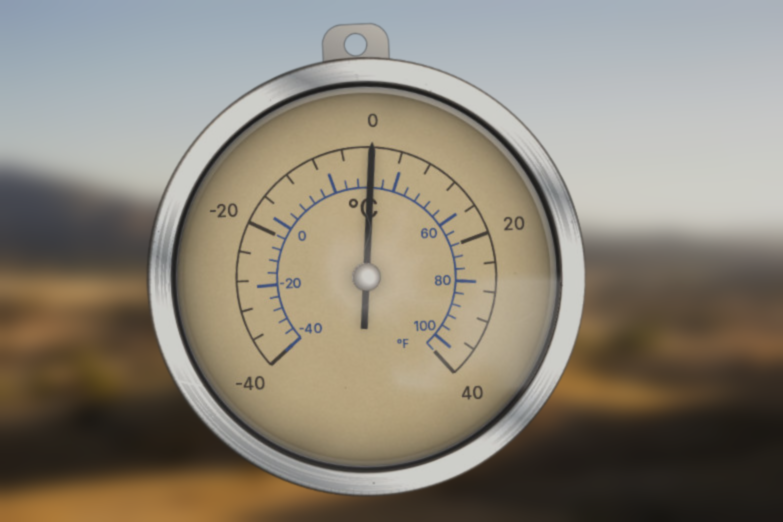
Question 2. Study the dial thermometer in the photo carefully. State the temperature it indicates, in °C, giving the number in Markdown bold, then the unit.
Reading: **0** °C
